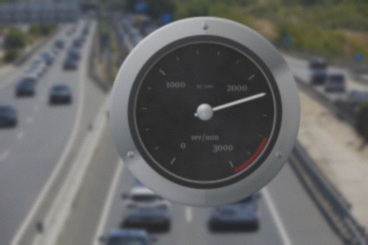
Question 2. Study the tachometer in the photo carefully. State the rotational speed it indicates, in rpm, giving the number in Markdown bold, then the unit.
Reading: **2200** rpm
